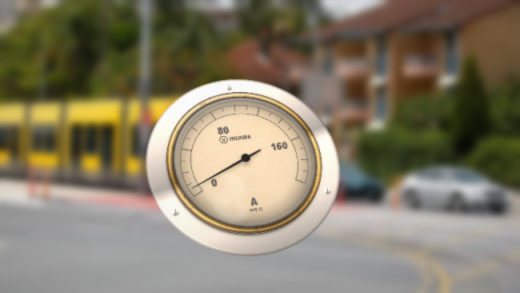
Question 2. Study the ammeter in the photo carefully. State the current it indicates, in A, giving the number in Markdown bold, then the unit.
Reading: **5** A
